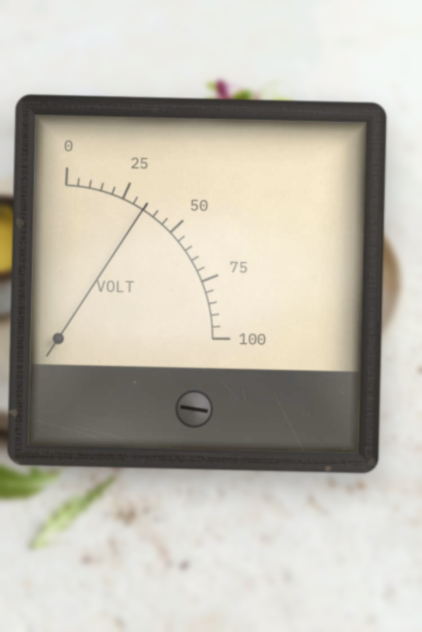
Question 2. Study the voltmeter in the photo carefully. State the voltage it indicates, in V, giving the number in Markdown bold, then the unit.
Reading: **35** V
